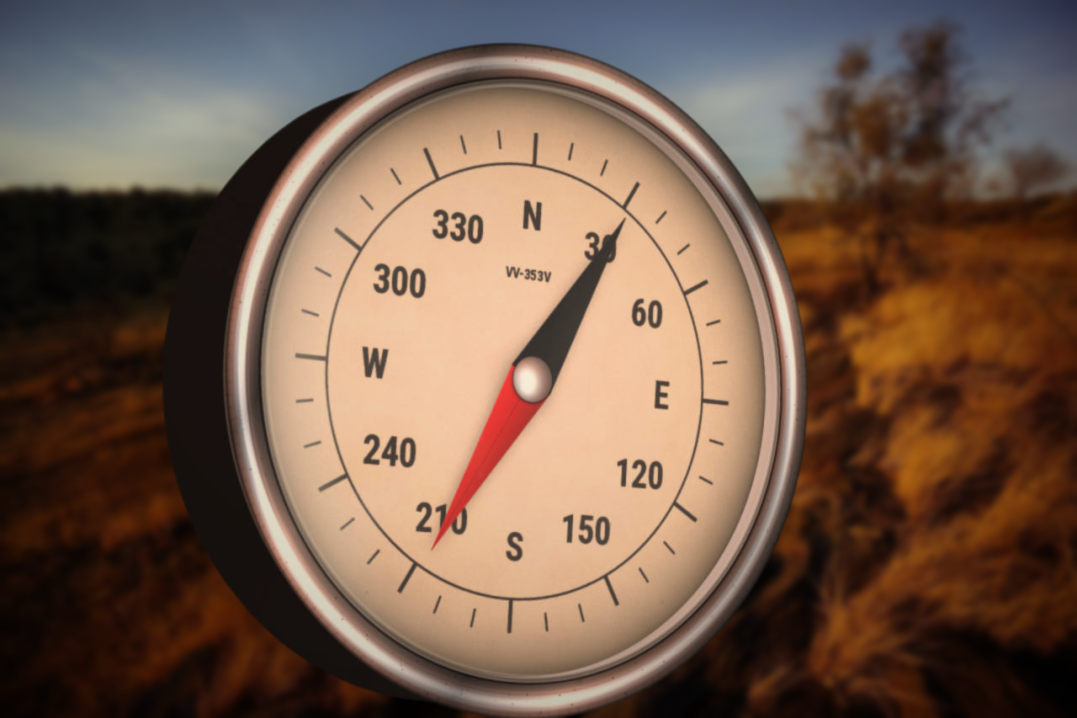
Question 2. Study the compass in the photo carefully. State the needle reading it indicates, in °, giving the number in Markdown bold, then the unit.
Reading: **210** °
